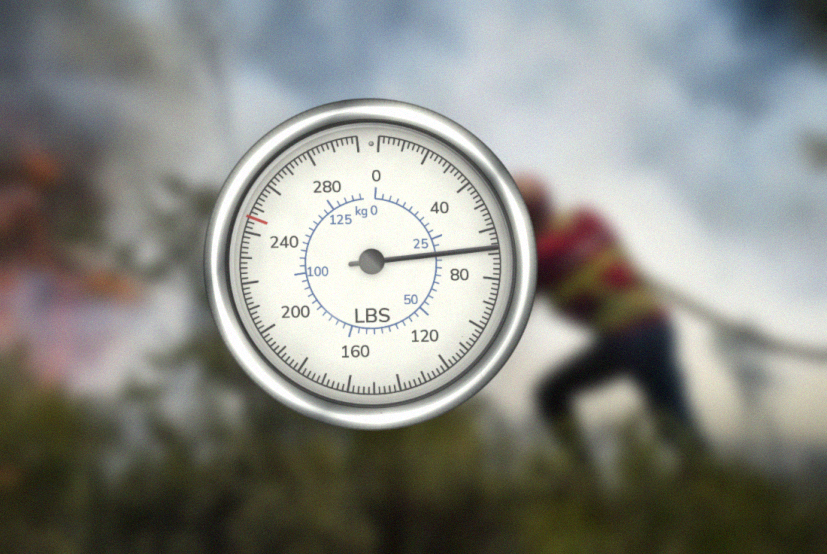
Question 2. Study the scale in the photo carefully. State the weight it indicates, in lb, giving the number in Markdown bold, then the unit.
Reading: **68** lb
